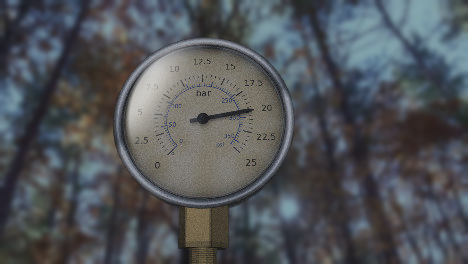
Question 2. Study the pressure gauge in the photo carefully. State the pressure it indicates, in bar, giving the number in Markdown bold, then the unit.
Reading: **20** bar
